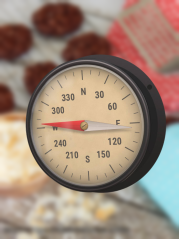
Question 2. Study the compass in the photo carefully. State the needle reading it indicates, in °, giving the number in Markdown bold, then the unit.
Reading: **275** °
